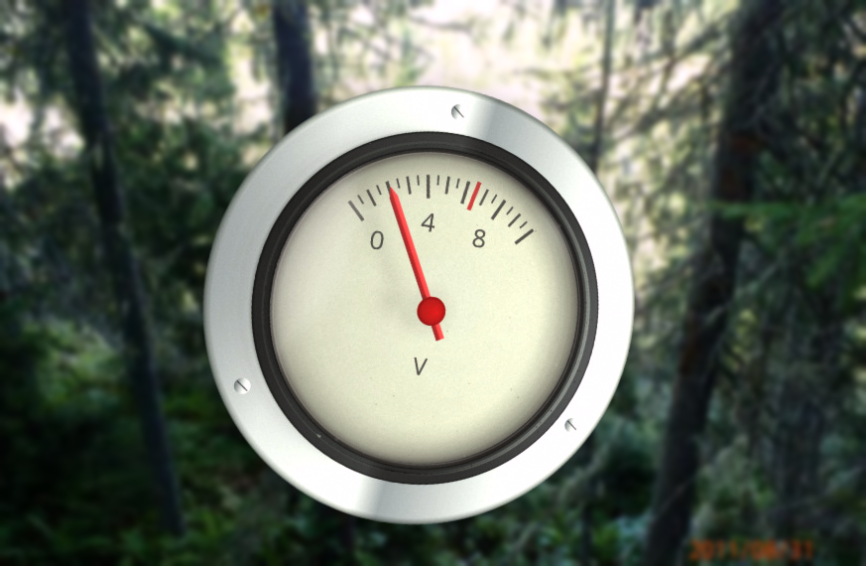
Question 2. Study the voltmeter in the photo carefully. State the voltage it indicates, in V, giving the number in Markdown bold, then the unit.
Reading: **2** V
